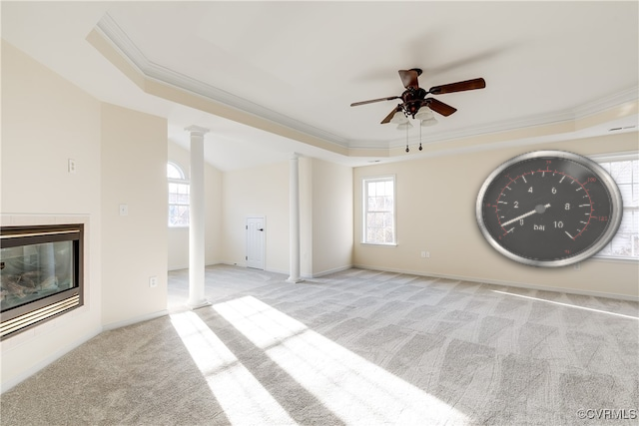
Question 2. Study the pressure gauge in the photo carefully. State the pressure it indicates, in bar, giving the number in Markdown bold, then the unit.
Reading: **0.5** bar
